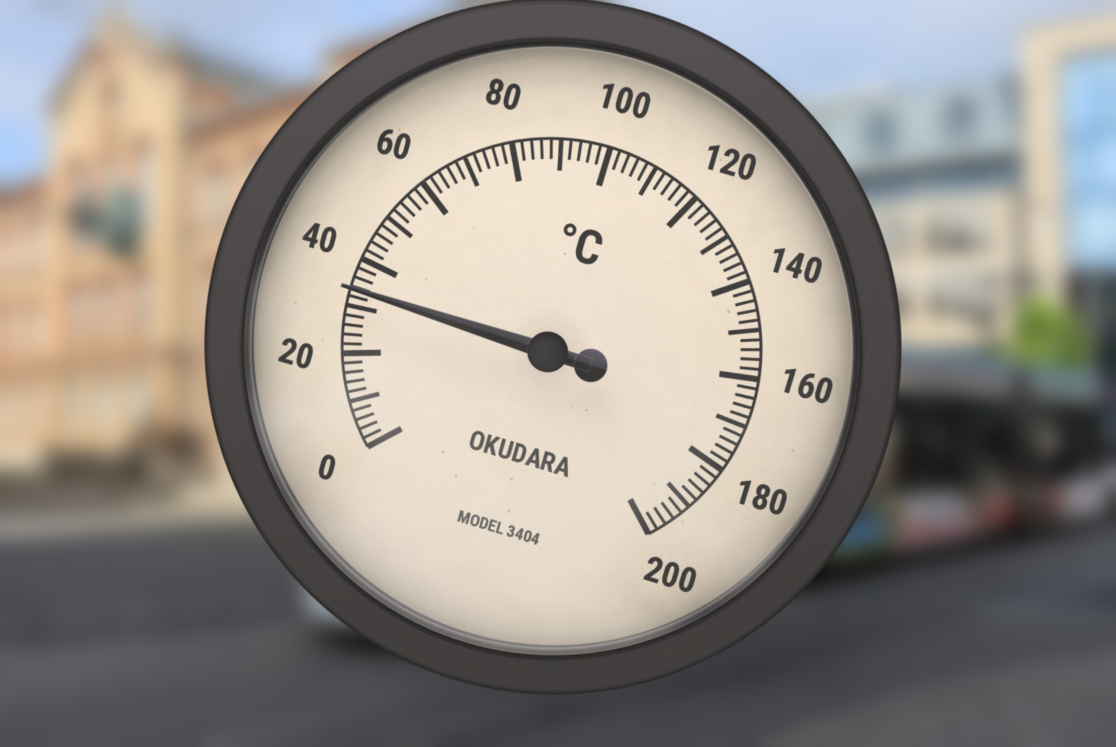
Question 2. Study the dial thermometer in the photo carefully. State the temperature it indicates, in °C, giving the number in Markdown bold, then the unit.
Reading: **34** °C
